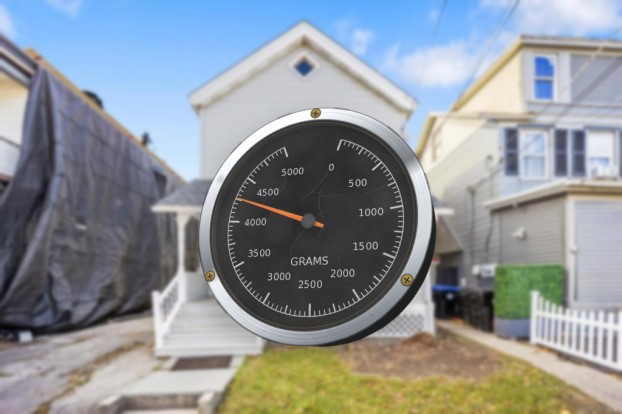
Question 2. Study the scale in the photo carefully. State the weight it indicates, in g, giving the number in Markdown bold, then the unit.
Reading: **4250** g
